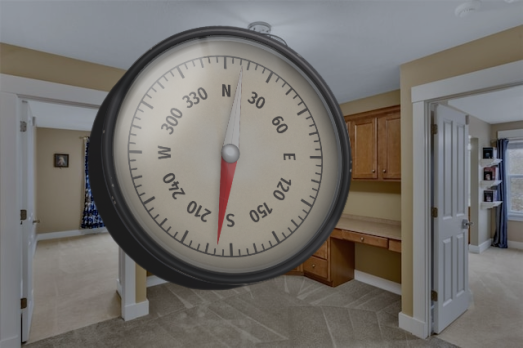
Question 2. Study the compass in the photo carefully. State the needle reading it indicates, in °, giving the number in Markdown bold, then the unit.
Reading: **190** °
